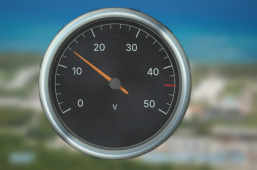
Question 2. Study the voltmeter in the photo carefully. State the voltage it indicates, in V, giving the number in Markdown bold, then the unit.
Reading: **14** V
